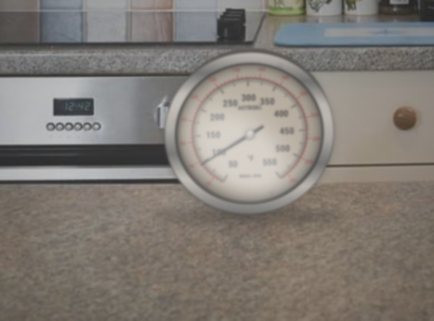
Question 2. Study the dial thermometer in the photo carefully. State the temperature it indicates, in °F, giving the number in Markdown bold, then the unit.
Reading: **100** °F
